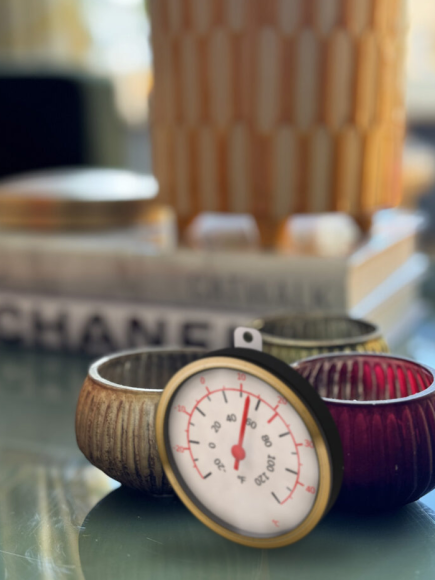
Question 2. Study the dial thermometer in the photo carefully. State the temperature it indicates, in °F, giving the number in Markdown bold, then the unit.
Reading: **55** °F
